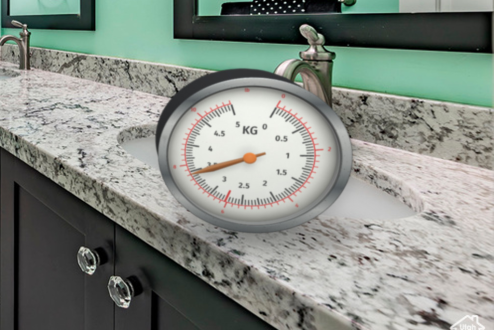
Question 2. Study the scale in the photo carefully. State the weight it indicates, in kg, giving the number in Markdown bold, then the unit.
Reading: **3.5** kg
